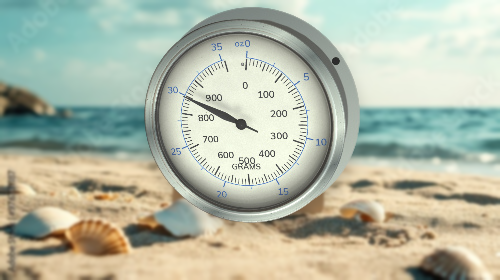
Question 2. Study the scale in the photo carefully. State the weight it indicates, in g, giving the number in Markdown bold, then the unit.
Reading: **850** g
